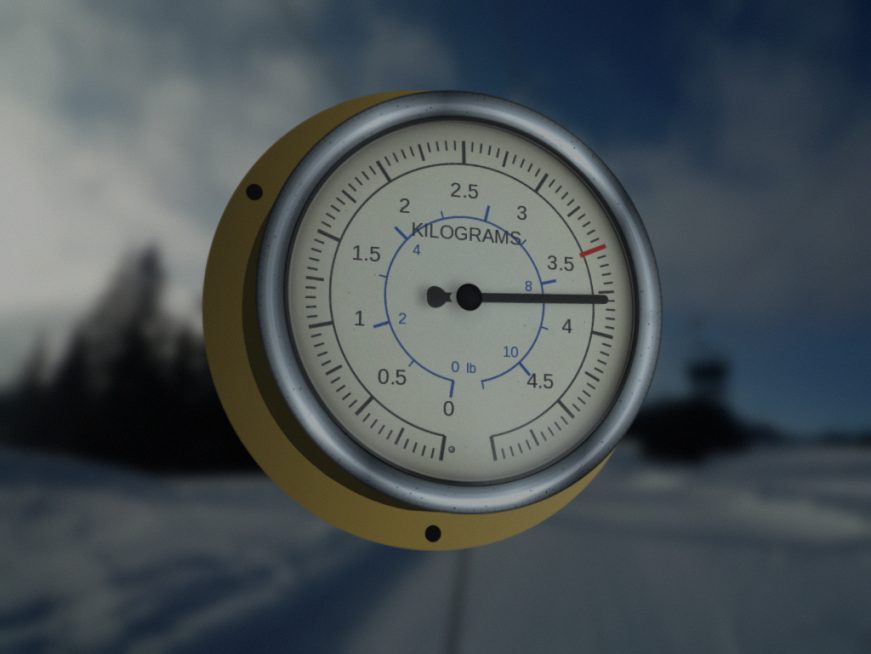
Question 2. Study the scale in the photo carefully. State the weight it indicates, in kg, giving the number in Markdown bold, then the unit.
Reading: **3.8** kg
